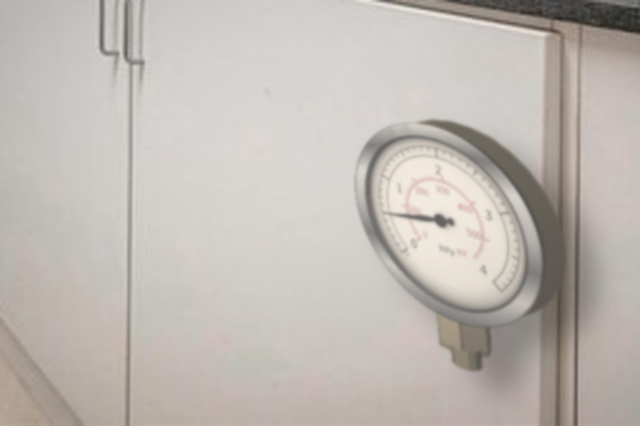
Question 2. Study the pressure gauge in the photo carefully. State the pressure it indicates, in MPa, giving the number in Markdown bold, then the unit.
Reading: **0.5** MPa
